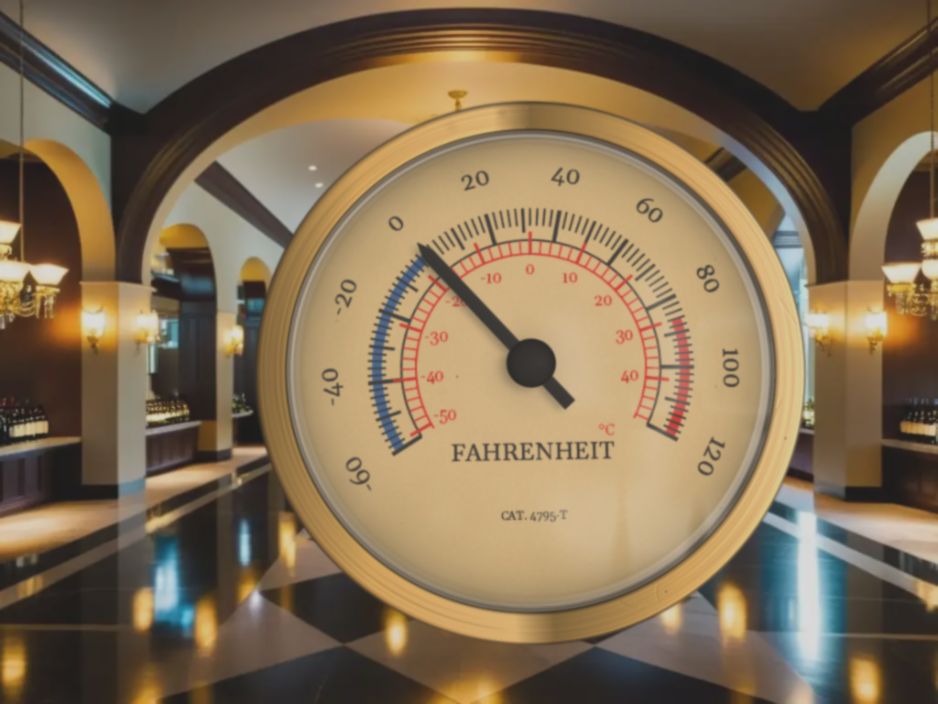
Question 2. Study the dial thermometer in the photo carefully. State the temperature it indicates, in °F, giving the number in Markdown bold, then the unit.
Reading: **0** °F
